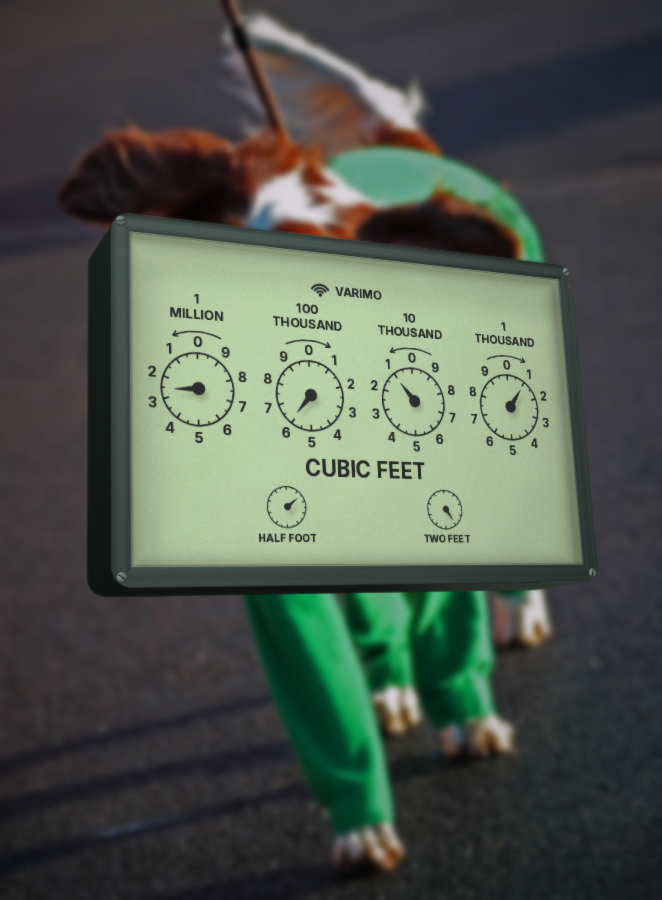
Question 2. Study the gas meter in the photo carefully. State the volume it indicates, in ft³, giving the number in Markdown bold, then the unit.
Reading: **261100** ft³
